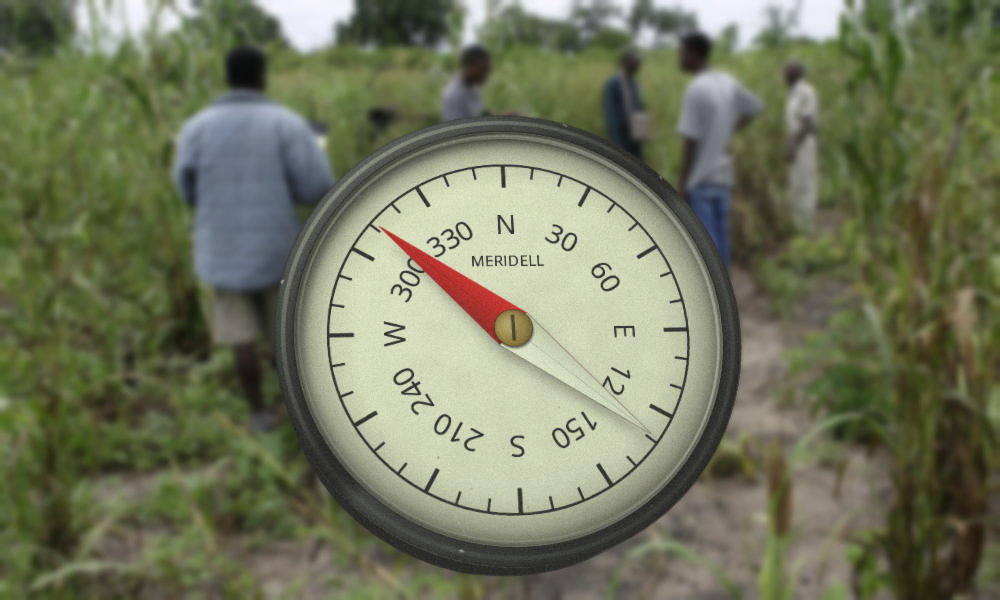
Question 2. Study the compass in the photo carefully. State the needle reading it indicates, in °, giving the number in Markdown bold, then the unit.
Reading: **310** °
